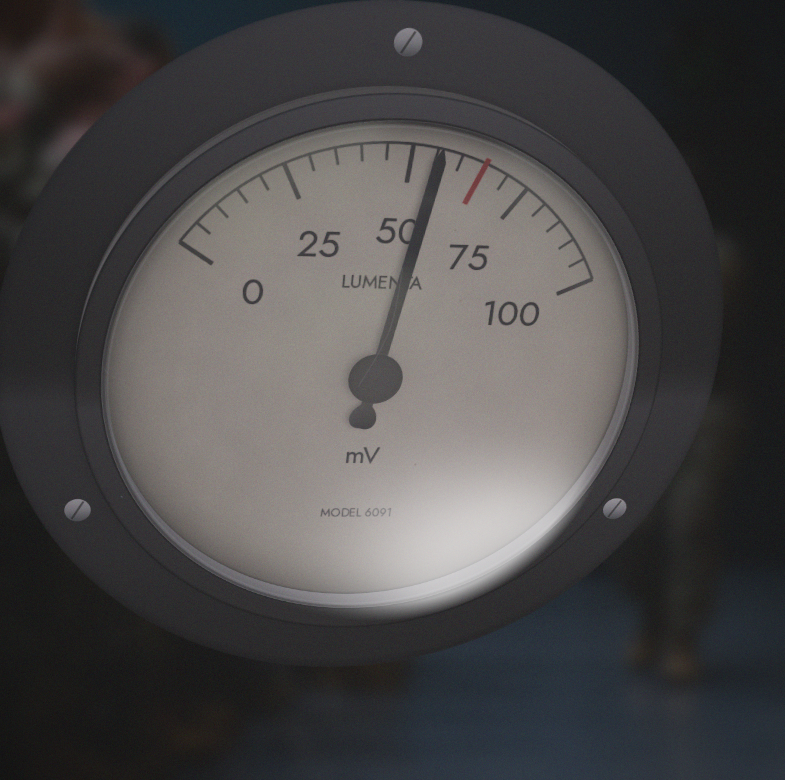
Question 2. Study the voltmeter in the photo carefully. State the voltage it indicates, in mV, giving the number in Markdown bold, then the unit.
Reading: **55** mV
